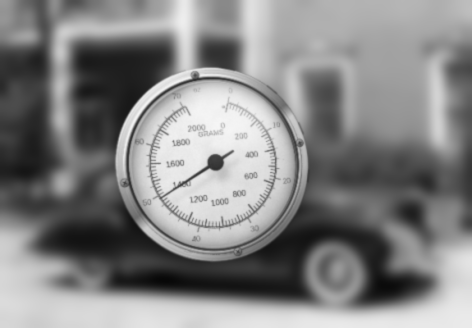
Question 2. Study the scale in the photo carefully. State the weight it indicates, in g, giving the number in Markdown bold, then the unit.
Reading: **1400** g
